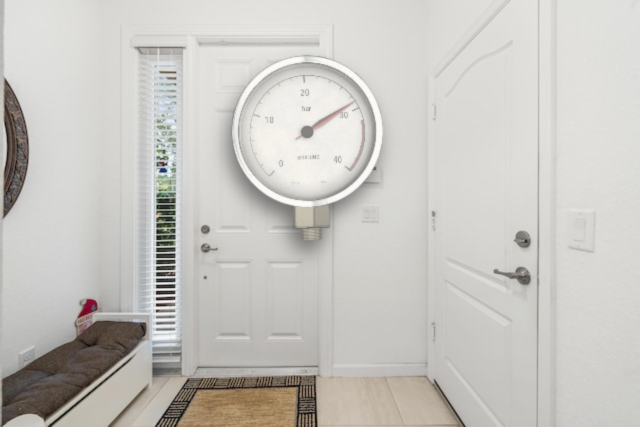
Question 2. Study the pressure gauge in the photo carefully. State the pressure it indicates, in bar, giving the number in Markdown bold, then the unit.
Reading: **29** bar
